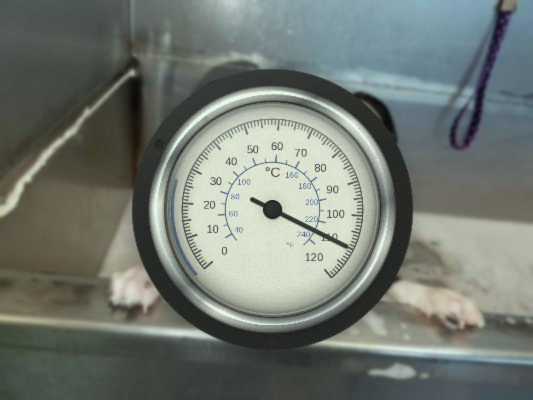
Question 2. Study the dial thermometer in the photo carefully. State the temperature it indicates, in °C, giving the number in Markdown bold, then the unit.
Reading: **110** °C
